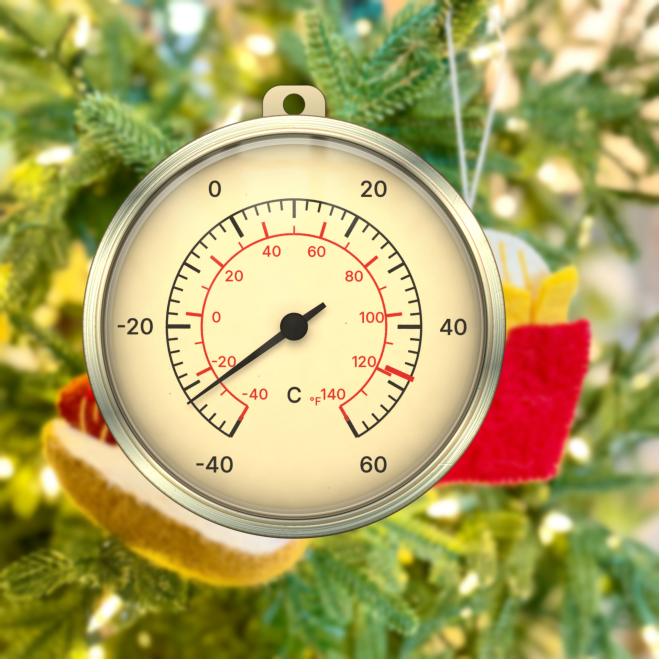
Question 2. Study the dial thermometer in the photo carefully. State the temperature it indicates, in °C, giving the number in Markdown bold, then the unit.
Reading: **-32** °C
